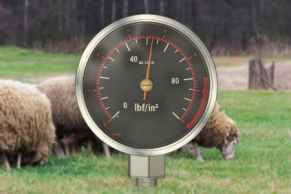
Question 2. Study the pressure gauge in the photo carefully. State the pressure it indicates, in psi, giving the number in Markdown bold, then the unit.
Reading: **52.5** psi
